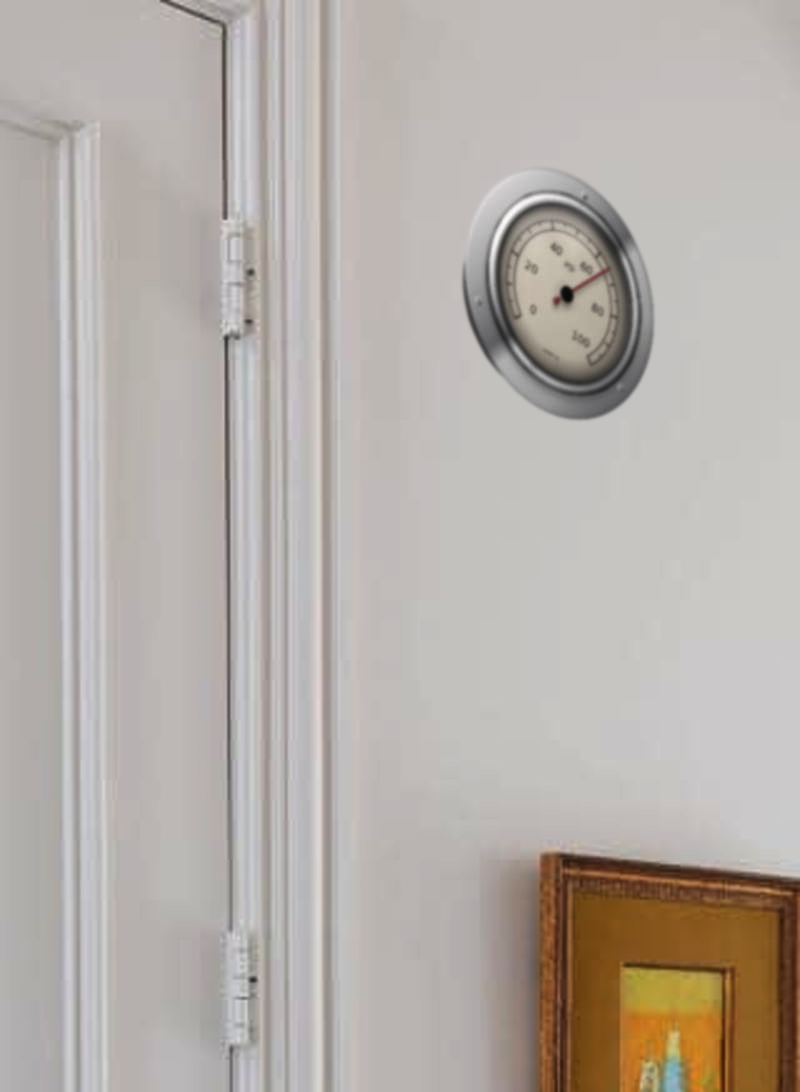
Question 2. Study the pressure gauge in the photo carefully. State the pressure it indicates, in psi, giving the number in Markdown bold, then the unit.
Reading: **65** psi
